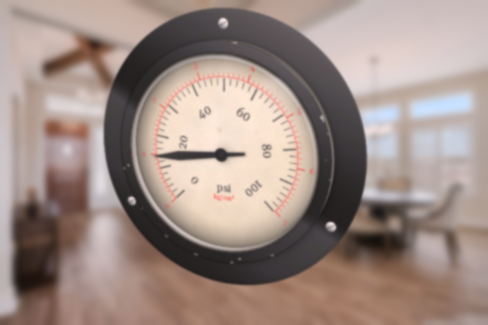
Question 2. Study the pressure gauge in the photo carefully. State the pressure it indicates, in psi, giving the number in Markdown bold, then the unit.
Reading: **14** psi
